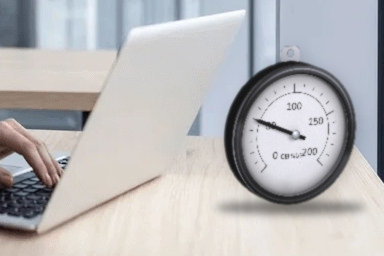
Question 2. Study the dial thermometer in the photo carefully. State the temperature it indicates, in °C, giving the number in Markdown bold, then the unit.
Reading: **50** °C
